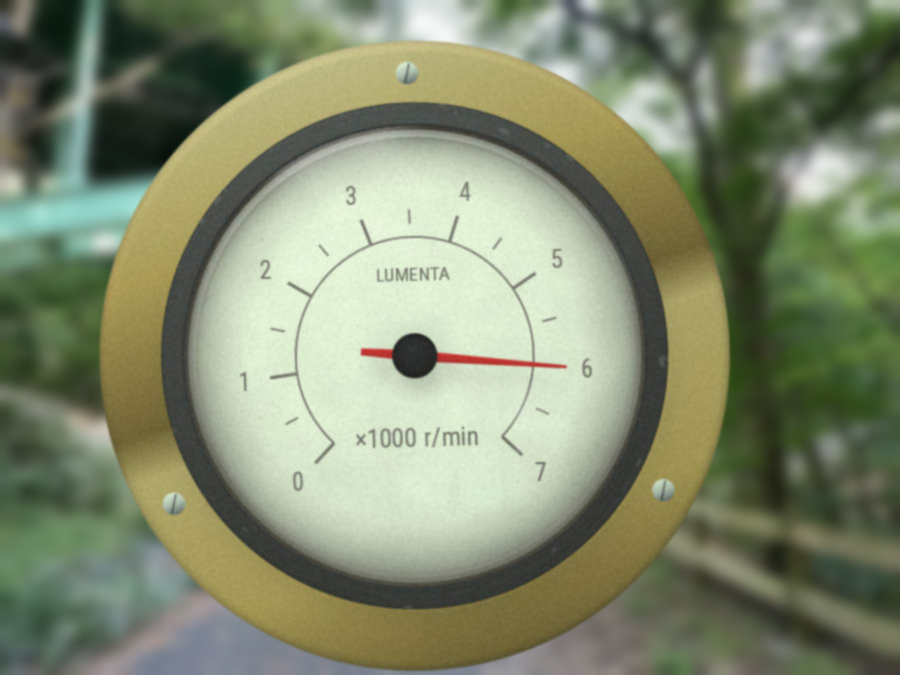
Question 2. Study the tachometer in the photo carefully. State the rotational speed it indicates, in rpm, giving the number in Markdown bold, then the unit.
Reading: **6000** rpm
